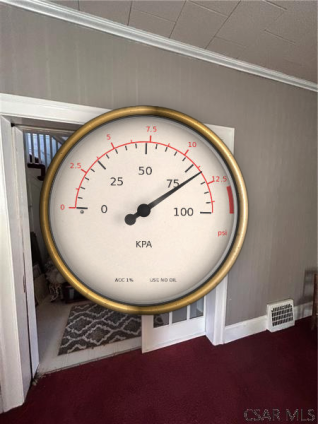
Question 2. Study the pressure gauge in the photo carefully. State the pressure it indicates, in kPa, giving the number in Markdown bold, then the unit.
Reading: **80** kPa
